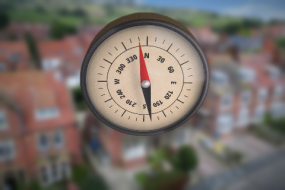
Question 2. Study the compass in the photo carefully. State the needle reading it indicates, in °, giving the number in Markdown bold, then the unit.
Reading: **350** °
